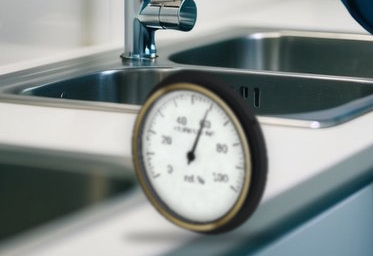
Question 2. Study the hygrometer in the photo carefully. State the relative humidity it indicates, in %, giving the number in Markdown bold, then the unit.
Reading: **60** %
